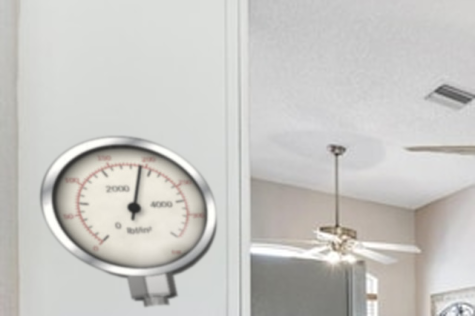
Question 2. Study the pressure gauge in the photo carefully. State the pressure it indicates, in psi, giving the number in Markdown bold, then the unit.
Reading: **2800** psi
